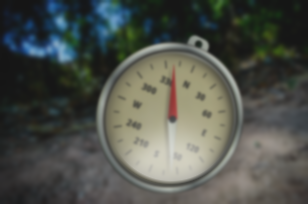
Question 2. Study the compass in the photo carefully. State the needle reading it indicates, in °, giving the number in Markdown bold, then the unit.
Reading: **337.5** °
